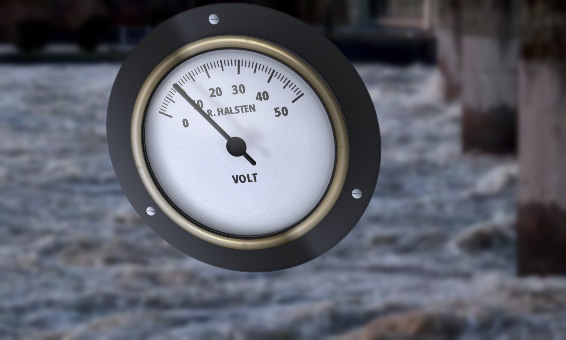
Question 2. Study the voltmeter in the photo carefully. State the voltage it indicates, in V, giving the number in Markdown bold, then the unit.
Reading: **10** V
